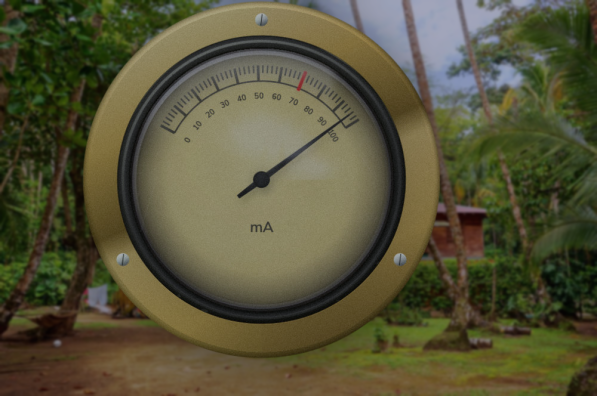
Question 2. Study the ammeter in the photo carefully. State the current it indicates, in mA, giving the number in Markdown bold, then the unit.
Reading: **96** mA
